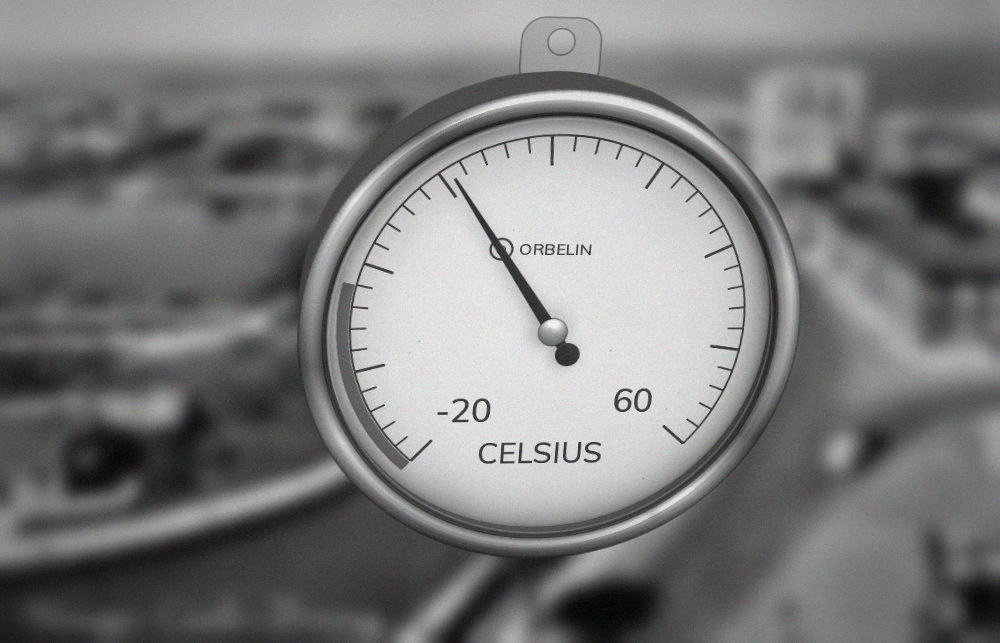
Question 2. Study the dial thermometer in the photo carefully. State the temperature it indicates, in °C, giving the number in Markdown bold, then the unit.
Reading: **11** °C
